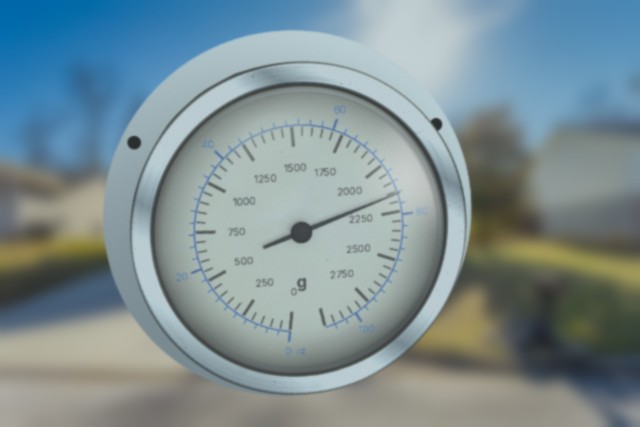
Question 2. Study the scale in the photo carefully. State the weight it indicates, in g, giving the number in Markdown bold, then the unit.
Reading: **2150** g
